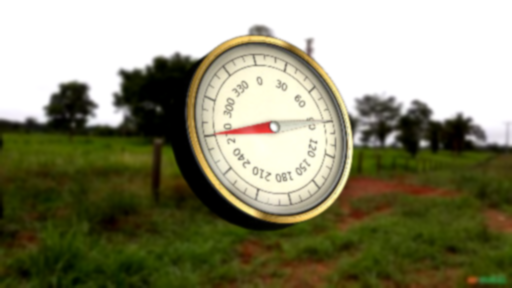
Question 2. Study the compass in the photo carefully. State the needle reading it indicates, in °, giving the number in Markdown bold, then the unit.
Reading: **270** °
